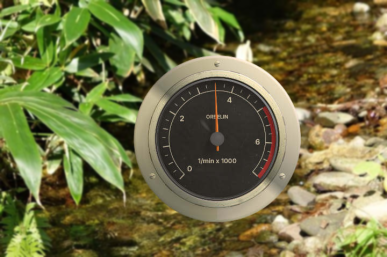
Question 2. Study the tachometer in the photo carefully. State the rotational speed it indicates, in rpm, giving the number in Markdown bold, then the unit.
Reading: **3500** rpm
